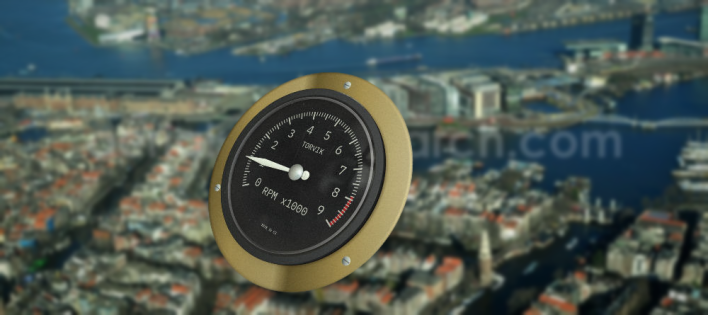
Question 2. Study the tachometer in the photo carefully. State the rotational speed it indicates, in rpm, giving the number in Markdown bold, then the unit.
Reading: **1000** rpm
